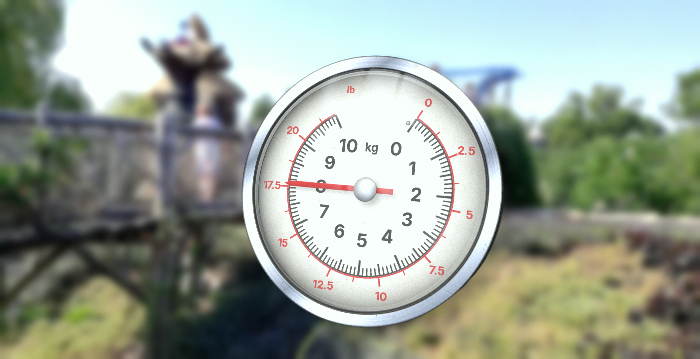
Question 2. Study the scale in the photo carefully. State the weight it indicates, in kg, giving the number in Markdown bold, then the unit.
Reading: **8** kg
